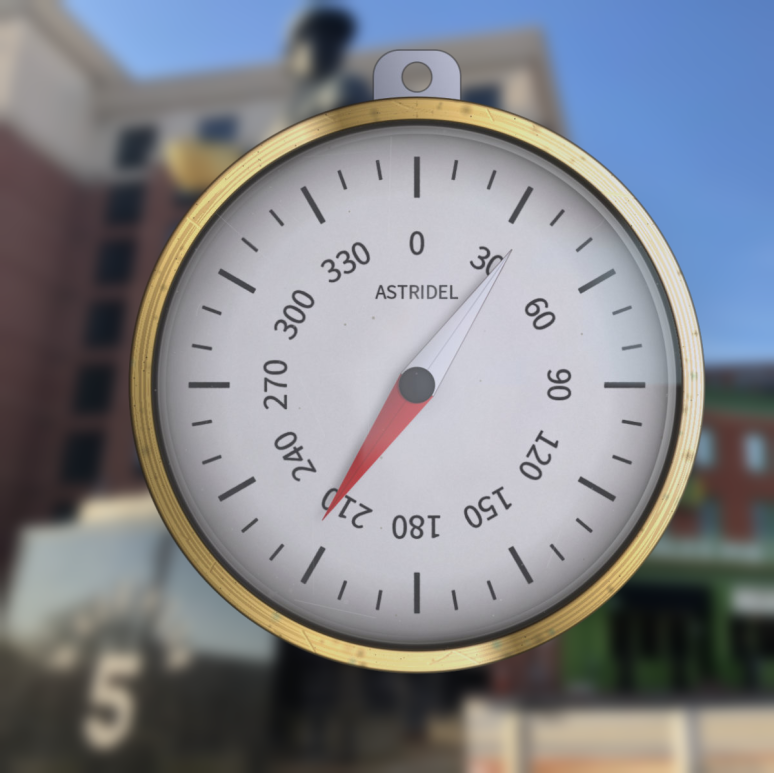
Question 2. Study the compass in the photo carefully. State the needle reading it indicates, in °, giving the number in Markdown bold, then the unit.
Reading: **215** °
